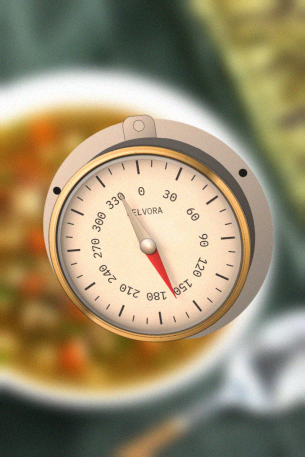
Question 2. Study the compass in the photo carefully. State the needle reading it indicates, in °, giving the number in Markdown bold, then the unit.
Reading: **160** °
